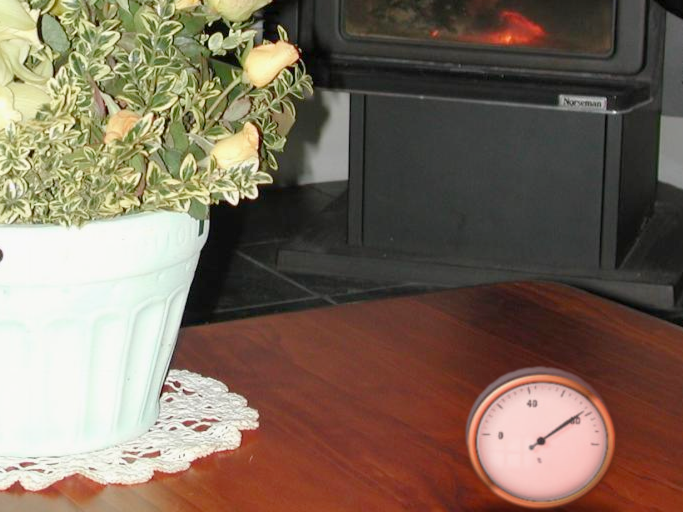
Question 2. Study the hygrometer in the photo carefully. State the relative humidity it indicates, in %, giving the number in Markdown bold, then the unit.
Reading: **76** %
